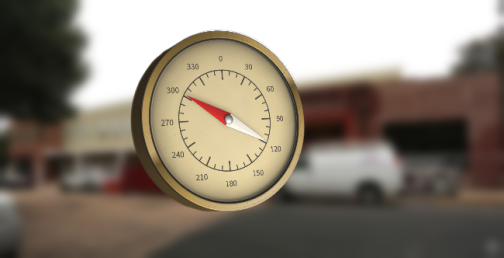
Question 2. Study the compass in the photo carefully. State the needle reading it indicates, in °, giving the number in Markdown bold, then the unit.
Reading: **300** °
